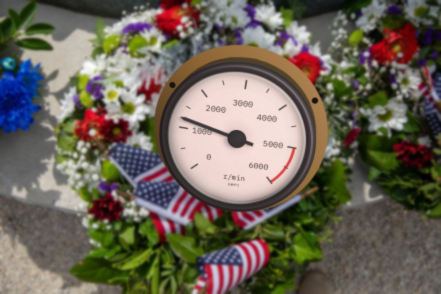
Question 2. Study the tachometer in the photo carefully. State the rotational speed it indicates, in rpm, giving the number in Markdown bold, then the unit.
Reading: **1250** rpm
